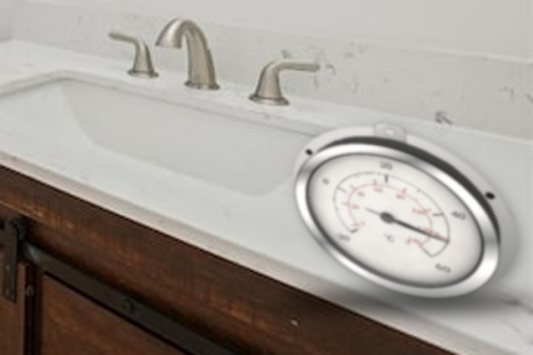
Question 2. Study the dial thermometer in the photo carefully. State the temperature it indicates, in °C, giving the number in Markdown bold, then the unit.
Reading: **50** °C
